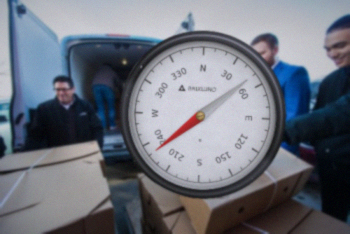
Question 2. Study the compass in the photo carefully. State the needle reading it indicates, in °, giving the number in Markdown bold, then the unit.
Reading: **230** °
